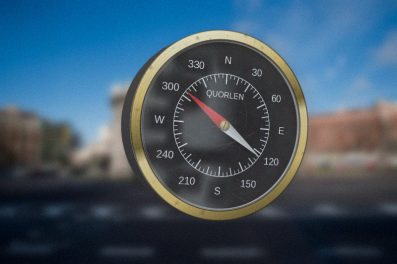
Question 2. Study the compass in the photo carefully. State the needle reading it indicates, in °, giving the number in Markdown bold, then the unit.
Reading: **305** °
